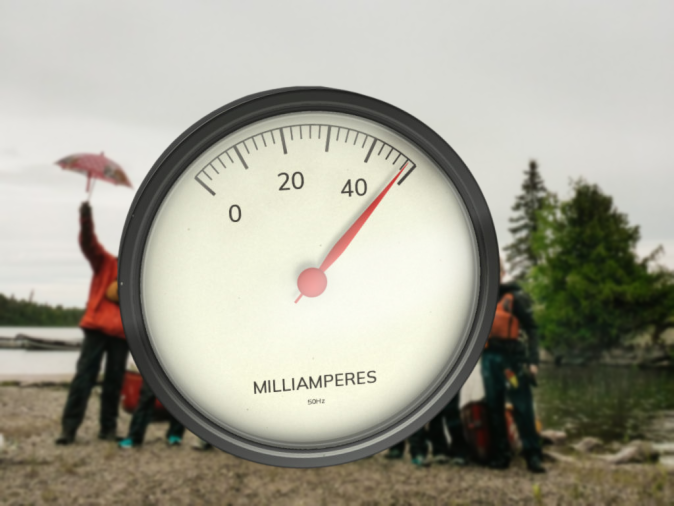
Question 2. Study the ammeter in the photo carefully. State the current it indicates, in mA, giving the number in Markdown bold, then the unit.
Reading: **48** mA
